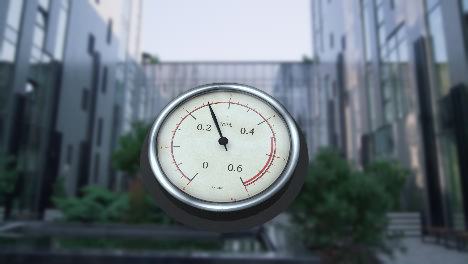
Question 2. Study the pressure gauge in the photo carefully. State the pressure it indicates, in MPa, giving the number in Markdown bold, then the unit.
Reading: **0.25** MPa
